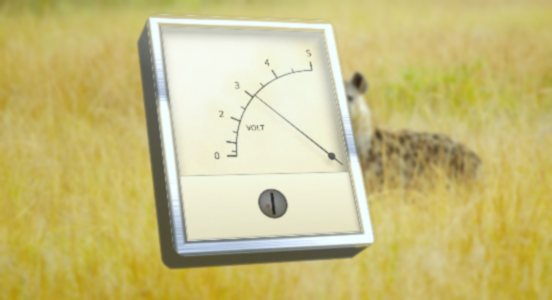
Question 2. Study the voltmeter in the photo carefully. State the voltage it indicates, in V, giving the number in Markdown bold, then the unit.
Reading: **3** V
